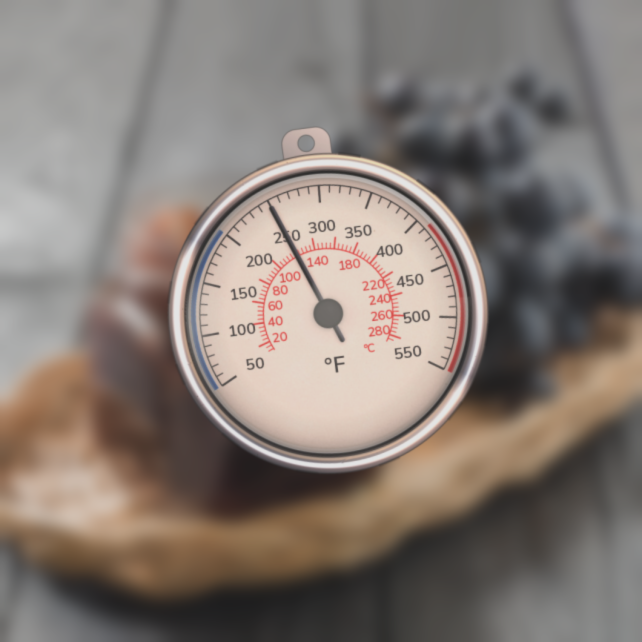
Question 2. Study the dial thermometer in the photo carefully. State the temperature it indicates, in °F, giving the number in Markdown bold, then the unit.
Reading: **250** °F
